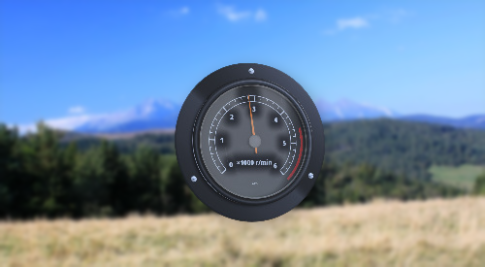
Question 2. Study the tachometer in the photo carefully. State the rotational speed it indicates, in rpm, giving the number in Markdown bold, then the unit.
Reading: **2800** rpm
